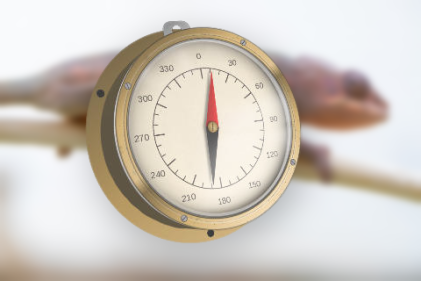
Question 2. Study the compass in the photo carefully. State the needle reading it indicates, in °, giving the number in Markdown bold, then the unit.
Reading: **10** °
